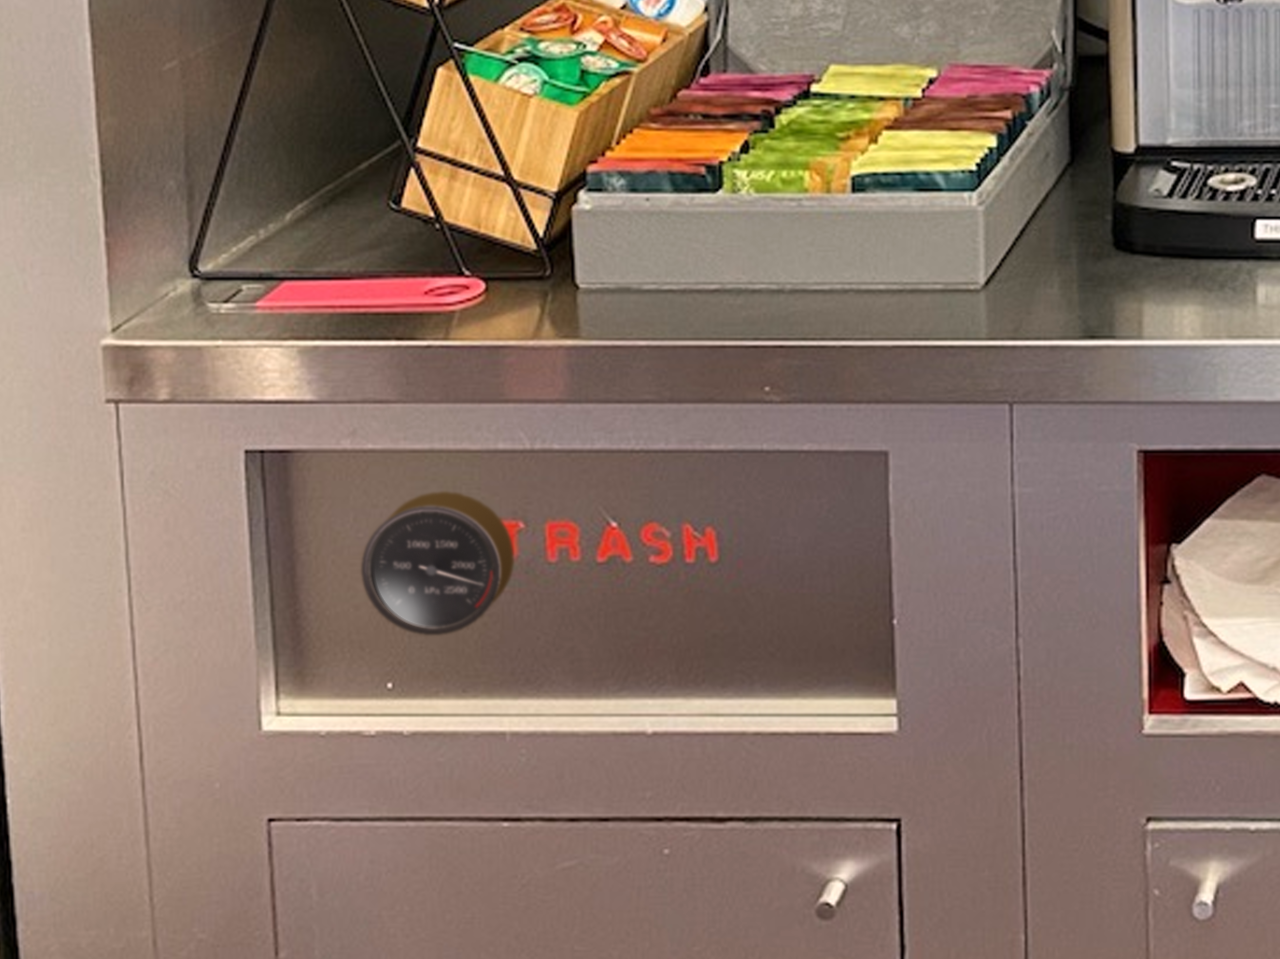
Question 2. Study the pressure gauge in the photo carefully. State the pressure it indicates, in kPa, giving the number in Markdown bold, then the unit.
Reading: **2250** kPa
